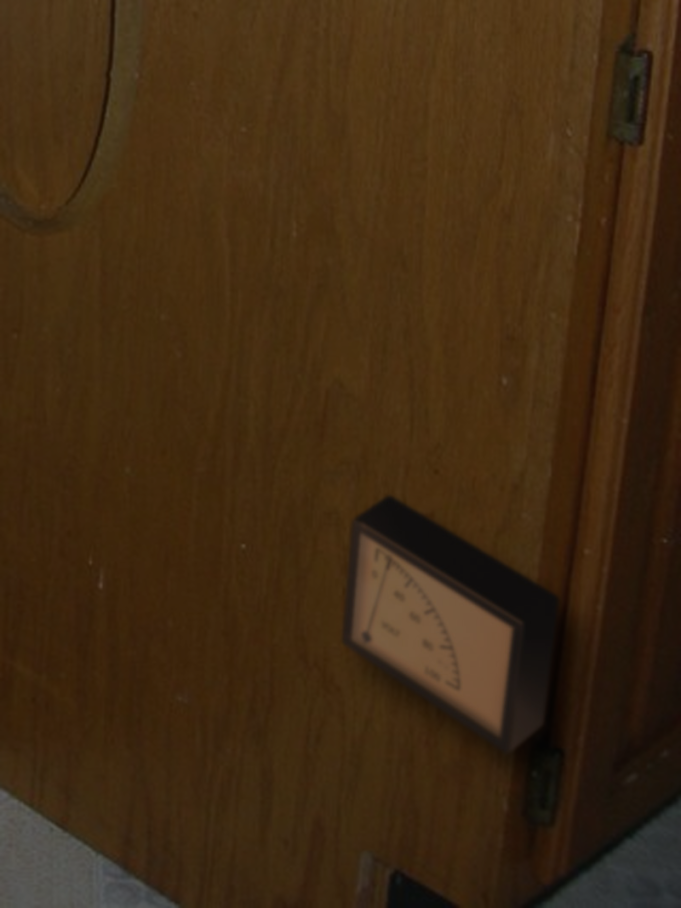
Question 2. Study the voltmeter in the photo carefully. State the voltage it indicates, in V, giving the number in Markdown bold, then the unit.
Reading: **20** V
